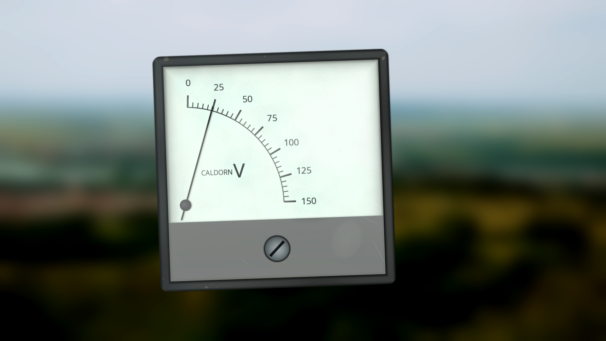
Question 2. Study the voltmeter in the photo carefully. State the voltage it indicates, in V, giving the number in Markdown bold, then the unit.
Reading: **25** V
